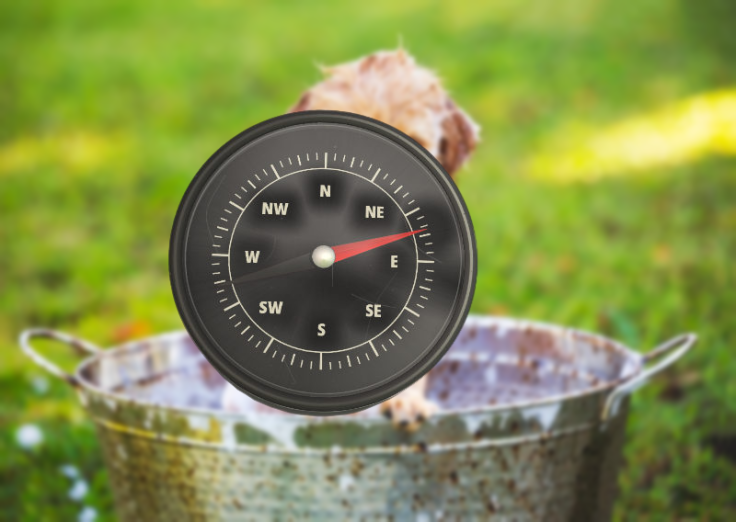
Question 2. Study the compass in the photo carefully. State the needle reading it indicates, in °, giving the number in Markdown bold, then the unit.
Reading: **72.5** °
